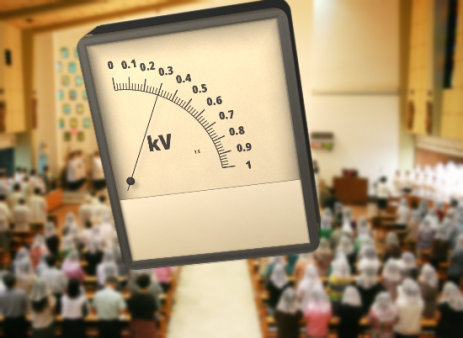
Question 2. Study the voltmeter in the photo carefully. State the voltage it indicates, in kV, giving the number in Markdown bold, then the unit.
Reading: **0.3** kV
